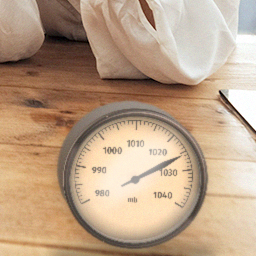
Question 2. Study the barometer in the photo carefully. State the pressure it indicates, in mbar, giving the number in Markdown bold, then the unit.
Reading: **1025** mbar
